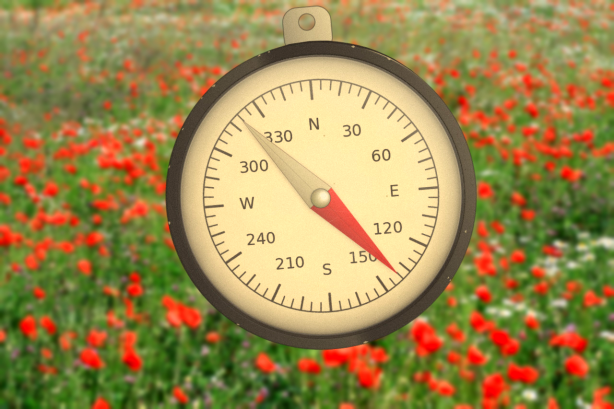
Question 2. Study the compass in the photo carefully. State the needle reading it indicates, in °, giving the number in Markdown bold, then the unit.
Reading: **140** °
